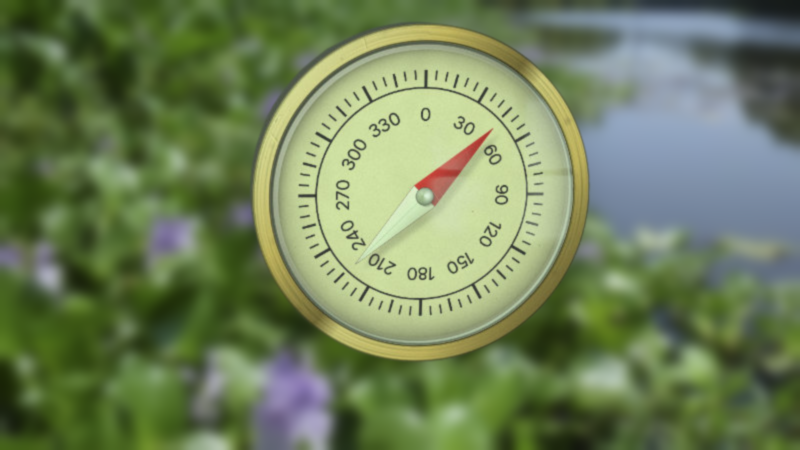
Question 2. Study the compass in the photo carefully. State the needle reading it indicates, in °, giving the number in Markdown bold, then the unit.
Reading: **45** °
